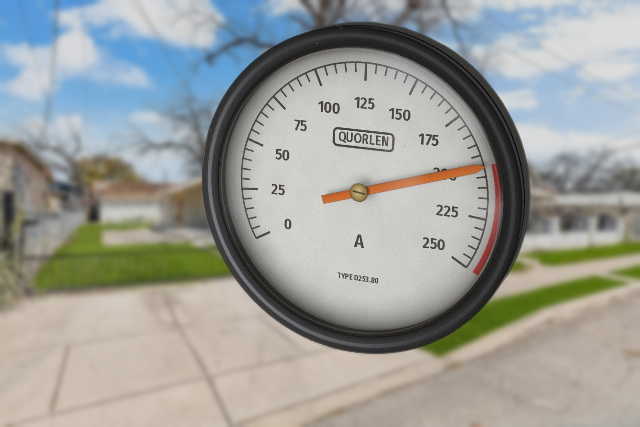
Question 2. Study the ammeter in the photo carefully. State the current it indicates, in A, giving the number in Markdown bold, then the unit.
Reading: **200** A
